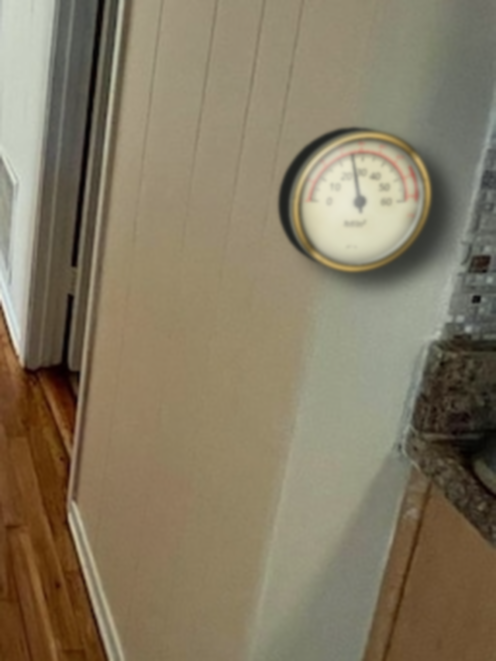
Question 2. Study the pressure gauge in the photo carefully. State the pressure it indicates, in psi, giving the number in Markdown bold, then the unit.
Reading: **25** psi
